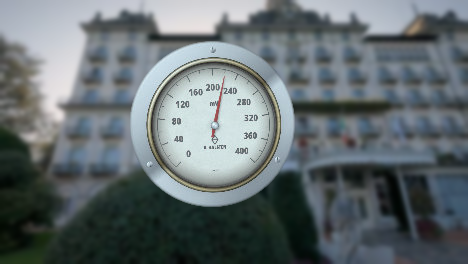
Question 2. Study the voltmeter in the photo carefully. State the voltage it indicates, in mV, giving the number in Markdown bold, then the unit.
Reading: **220** mV
